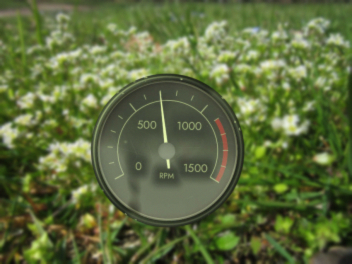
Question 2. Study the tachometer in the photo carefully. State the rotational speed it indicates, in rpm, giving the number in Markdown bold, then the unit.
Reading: **700** rpm
